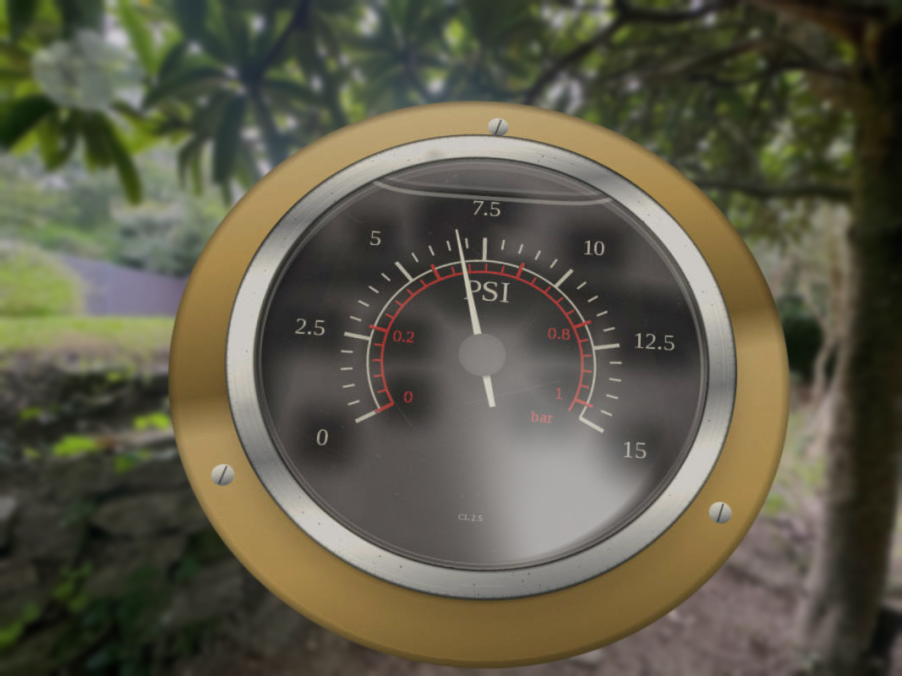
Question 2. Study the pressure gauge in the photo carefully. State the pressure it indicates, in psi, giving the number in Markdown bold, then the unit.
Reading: **6.75** psi
